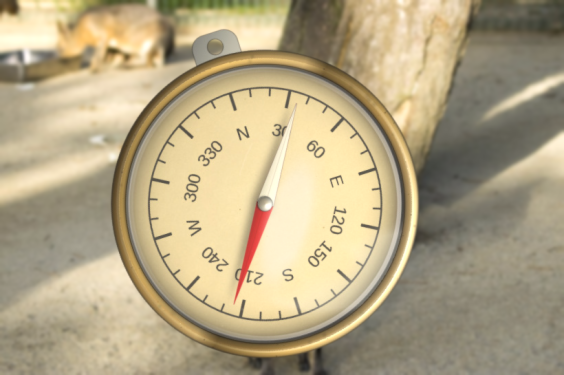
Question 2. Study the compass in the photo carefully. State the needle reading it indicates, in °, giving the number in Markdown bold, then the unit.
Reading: **215** °
